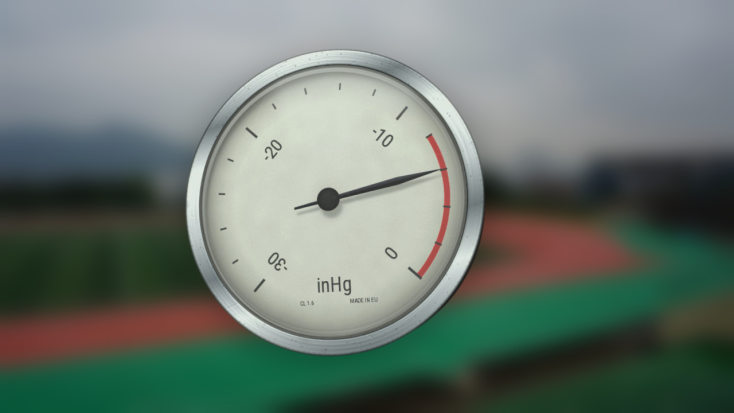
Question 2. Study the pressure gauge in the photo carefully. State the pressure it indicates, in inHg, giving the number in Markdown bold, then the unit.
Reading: **-6** inHg
